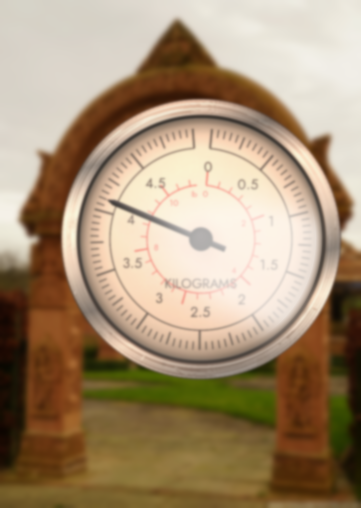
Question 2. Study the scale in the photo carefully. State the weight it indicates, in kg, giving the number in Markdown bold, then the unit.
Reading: **4.1** kg
